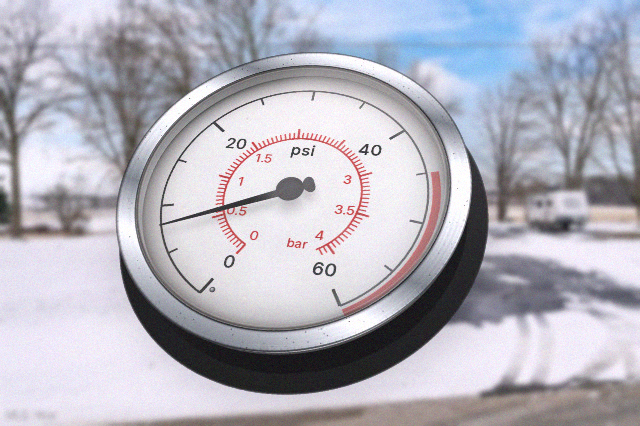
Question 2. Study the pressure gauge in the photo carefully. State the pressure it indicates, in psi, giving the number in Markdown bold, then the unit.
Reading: **7.5** psi
